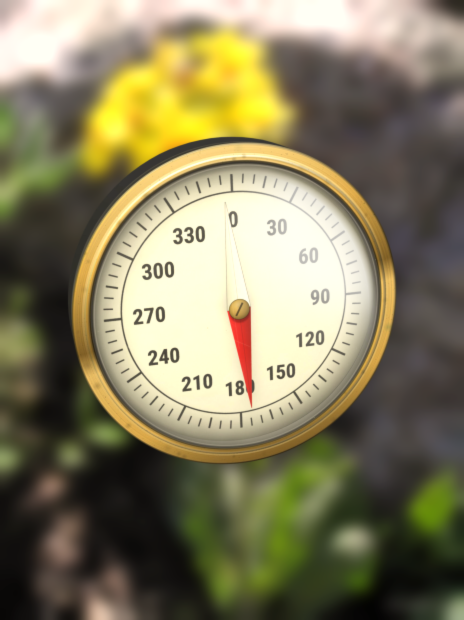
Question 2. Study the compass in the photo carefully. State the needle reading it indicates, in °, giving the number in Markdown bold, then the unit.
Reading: **175** °
